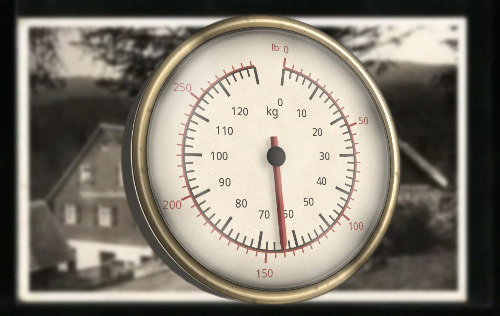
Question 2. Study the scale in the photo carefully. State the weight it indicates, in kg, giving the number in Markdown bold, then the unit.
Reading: **64** kg
